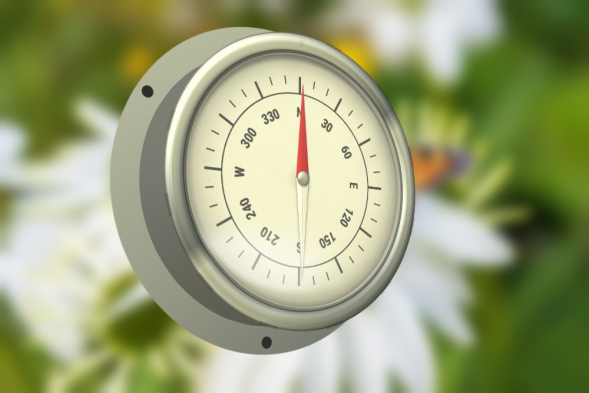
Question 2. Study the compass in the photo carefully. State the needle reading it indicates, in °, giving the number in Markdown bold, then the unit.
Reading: **0** °
